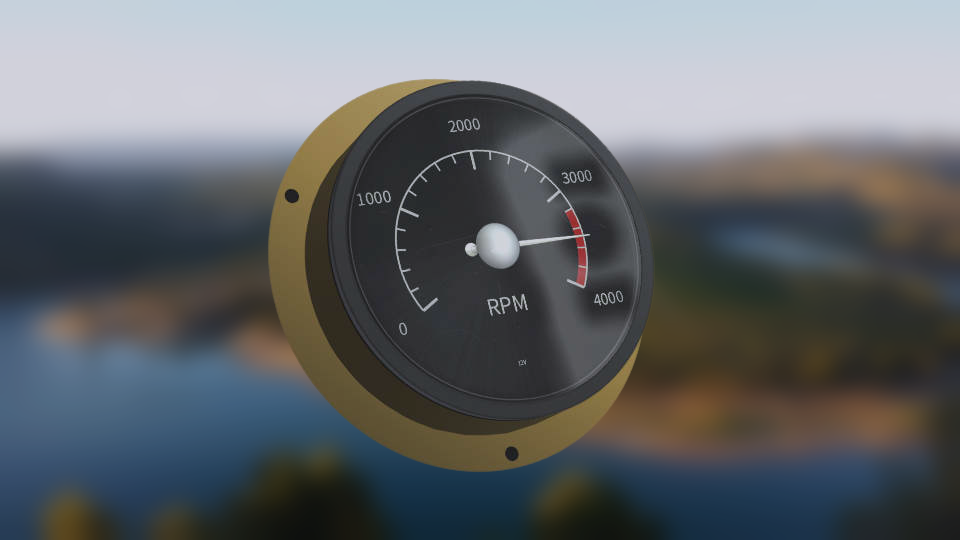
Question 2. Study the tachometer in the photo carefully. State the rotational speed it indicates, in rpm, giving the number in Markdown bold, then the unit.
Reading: **3500** rpm
